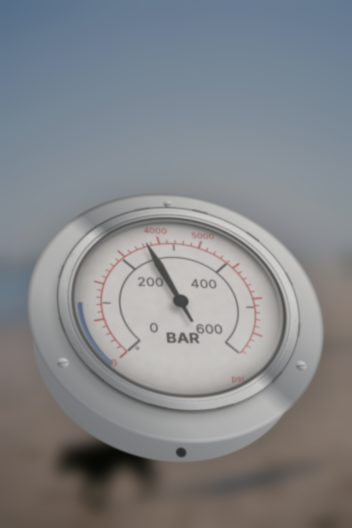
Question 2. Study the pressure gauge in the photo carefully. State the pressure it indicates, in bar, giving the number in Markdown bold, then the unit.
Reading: **250** bar
